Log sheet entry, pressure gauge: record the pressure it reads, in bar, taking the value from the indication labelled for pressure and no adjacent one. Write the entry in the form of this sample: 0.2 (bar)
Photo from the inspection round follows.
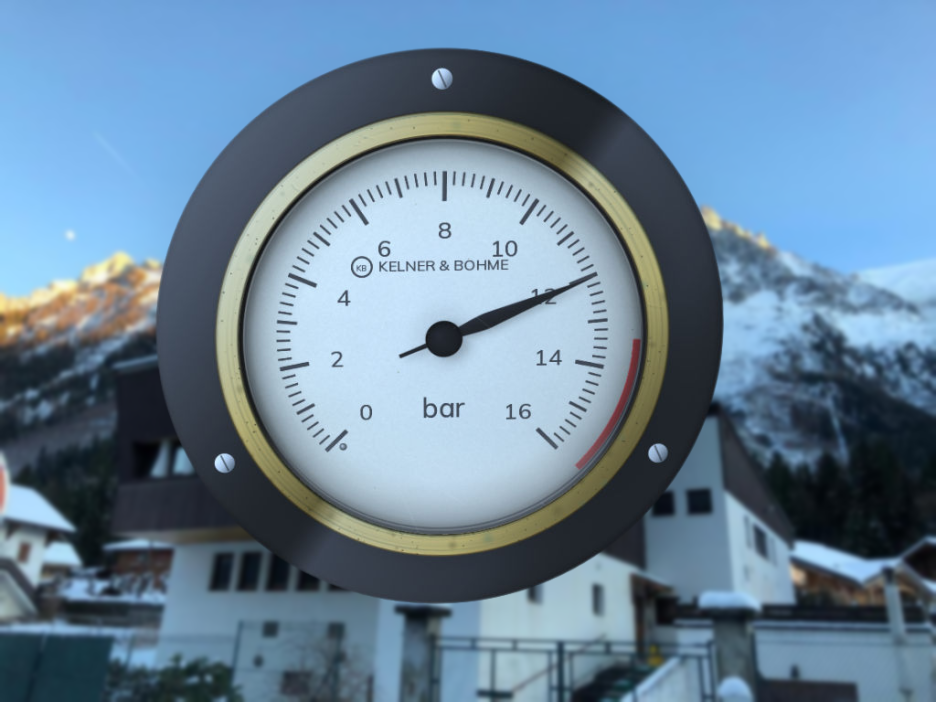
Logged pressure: 12 (bar)
